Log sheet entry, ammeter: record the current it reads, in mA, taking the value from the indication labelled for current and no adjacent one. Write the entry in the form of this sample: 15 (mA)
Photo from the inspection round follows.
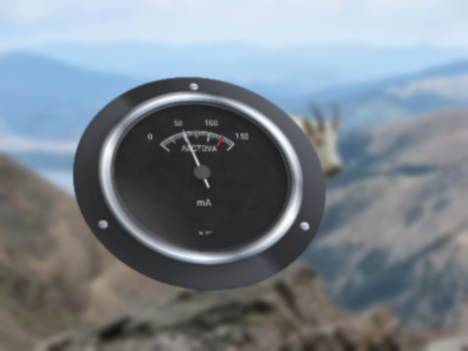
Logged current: 50 (mA)
